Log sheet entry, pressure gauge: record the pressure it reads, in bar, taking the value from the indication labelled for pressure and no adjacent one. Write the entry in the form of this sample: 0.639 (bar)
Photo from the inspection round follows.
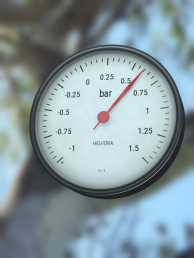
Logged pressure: 0.6 (bar)
